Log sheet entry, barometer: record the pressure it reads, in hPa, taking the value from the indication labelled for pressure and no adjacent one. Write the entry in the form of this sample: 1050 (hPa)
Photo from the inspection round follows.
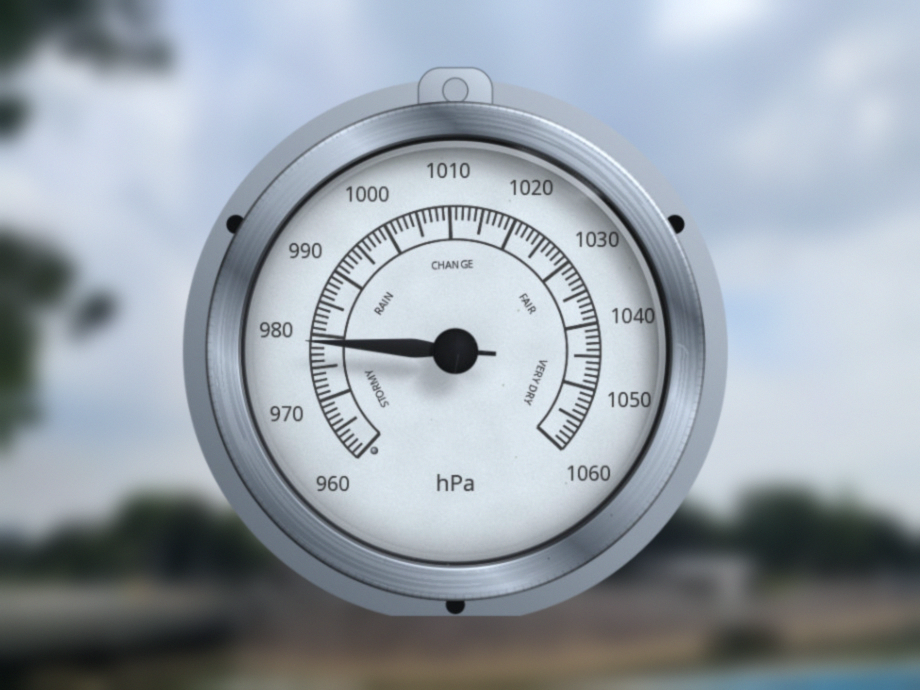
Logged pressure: 979 (hPa)
